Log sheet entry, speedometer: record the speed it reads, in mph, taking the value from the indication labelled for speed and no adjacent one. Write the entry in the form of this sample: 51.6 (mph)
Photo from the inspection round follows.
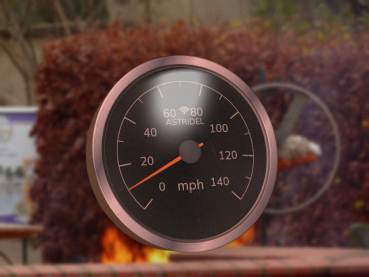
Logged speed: 10 (mph)
